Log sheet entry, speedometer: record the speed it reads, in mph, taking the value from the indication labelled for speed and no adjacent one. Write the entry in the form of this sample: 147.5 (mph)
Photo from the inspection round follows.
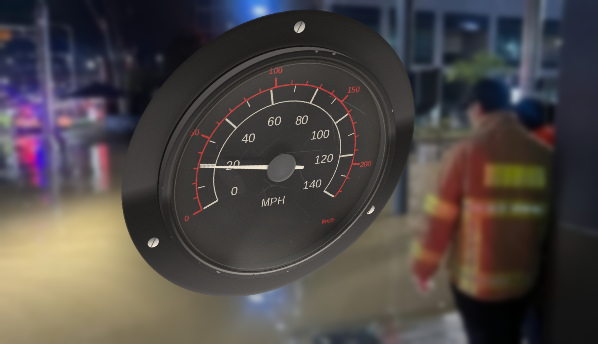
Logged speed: 20 (mph)
